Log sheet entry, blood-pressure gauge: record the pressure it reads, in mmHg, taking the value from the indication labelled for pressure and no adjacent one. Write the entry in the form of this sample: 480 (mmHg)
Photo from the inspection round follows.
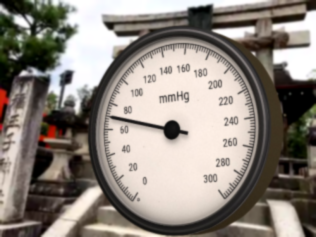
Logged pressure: 70 (mmHg)
